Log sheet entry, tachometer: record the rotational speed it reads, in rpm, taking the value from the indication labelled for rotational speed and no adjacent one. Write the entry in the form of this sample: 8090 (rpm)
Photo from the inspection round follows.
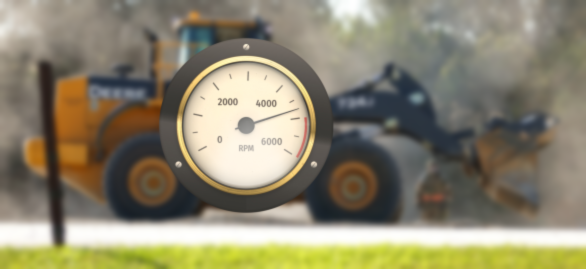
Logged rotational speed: 4750 (rpm)
